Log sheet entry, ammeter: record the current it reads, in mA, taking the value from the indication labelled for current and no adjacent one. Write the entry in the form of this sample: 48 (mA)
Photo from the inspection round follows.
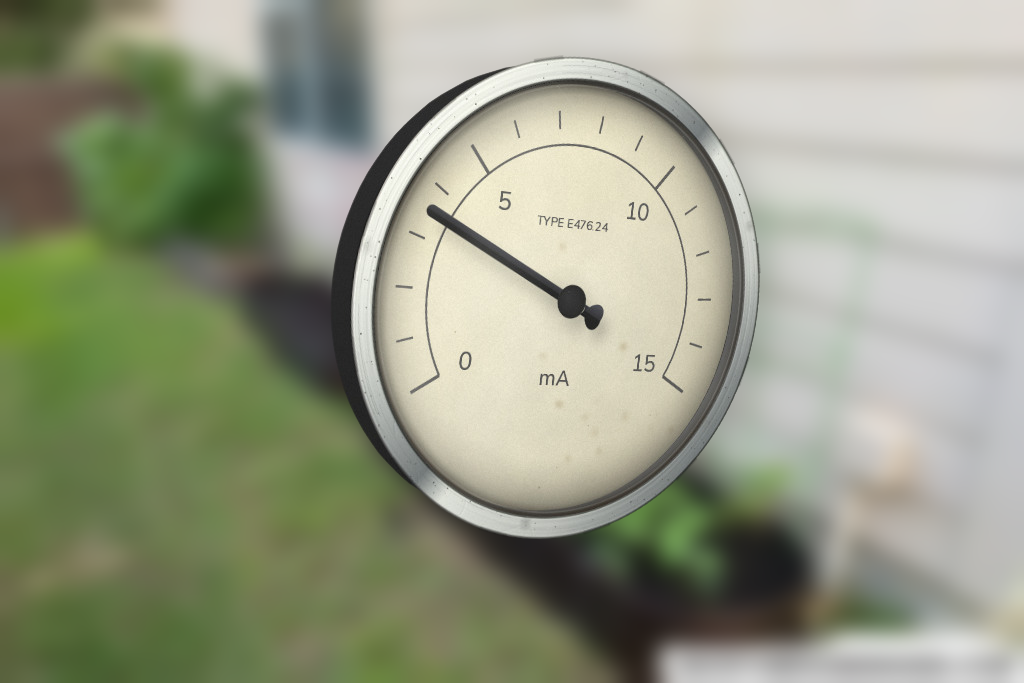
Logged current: 3.5 (mA)
